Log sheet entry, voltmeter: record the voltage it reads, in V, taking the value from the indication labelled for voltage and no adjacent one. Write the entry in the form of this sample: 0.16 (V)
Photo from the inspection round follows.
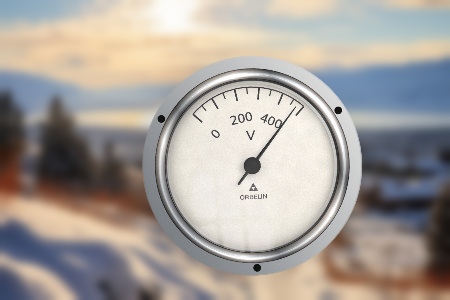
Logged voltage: 475 (V)
